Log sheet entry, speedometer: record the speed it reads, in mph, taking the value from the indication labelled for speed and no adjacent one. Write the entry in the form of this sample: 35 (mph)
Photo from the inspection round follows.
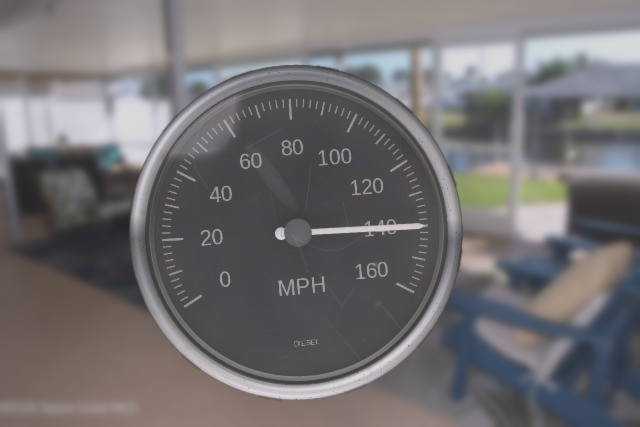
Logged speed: 140 (mph)
